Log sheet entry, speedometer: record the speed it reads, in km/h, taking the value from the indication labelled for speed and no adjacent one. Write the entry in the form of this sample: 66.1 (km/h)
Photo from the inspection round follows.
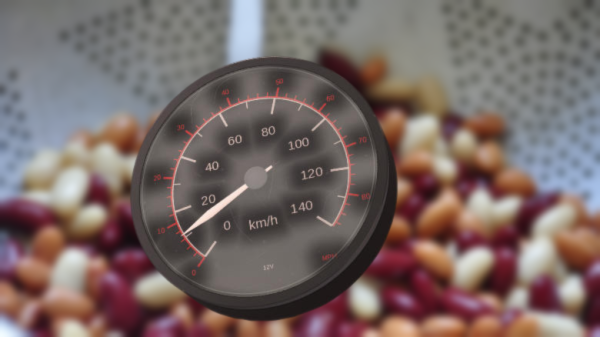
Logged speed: 10 (km/h)
